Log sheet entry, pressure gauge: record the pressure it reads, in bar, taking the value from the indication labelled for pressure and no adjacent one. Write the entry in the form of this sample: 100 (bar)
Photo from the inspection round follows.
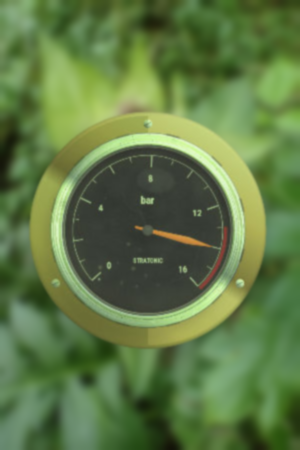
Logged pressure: 14 (bar)
